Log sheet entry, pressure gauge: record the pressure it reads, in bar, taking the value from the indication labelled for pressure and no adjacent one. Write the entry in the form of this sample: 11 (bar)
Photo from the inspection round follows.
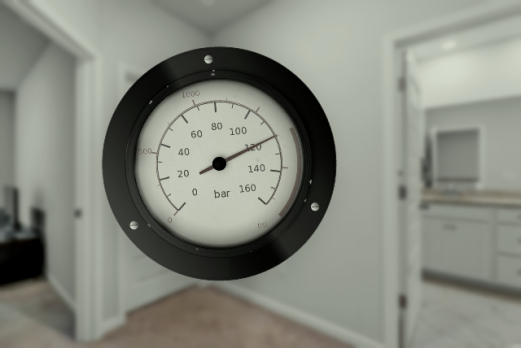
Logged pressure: 120 (bar)
